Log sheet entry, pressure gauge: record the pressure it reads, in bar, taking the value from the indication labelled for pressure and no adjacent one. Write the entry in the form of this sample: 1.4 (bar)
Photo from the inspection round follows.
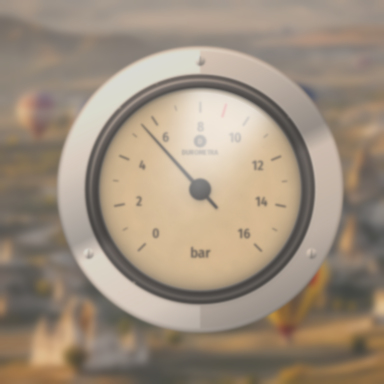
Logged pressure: 5.5 (bar)
